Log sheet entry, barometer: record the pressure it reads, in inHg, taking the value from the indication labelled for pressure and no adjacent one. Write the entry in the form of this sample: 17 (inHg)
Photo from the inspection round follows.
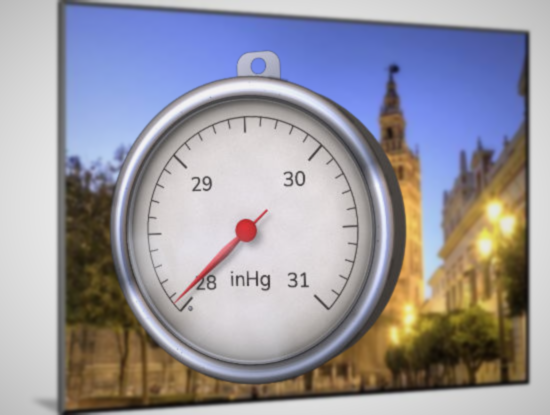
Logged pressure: 28.05 (inHg)
